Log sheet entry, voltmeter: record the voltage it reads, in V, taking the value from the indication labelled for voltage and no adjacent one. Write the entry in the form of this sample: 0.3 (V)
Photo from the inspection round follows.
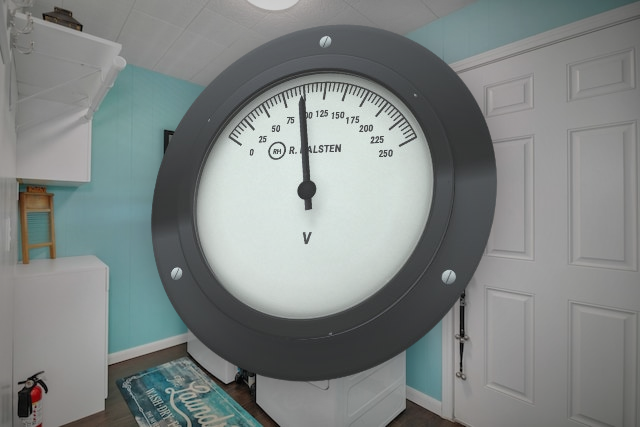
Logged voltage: 100 (V)
